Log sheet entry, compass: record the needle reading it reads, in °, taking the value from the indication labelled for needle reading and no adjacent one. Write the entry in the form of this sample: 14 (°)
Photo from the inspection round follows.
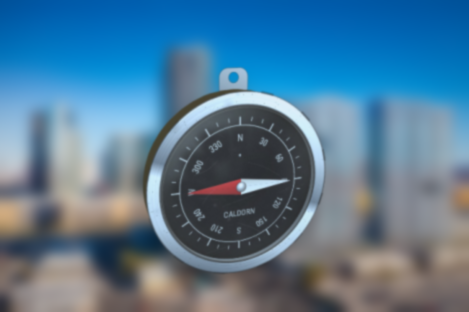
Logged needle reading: 270 (°)
